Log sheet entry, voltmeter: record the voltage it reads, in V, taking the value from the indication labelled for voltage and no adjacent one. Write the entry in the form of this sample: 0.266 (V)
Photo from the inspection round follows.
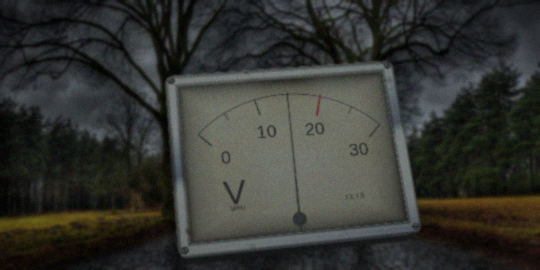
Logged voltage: 15 (V)
